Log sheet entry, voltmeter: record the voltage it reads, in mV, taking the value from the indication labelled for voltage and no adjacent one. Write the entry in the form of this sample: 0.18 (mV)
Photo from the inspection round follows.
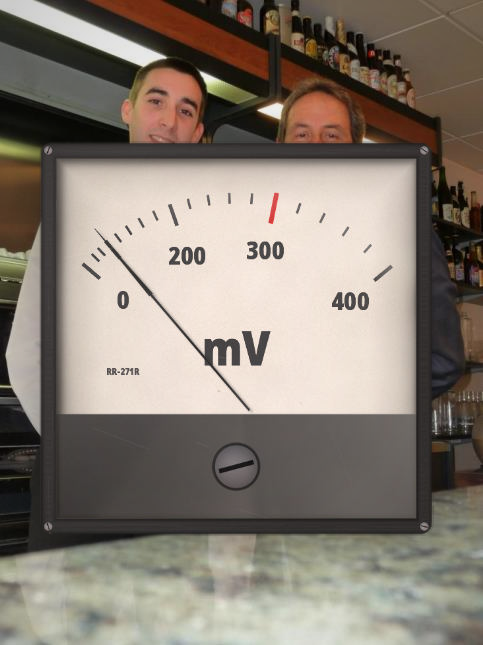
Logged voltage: 100 (mV)
